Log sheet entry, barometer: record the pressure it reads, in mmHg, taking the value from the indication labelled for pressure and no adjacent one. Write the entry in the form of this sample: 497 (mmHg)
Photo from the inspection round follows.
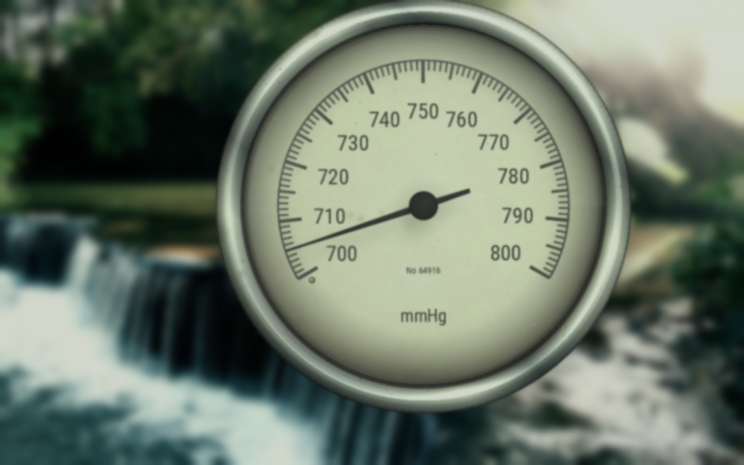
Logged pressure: 705 (mmHg)
